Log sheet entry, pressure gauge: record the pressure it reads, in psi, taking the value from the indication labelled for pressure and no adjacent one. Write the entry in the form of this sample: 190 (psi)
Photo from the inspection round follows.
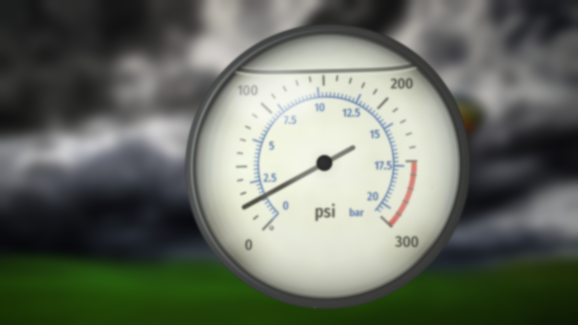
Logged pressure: 20 (psi)
